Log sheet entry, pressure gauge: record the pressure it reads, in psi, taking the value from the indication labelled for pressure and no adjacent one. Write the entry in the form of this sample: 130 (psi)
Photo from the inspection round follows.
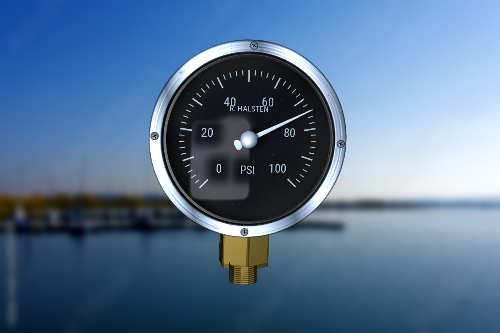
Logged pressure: 74 (psi)
